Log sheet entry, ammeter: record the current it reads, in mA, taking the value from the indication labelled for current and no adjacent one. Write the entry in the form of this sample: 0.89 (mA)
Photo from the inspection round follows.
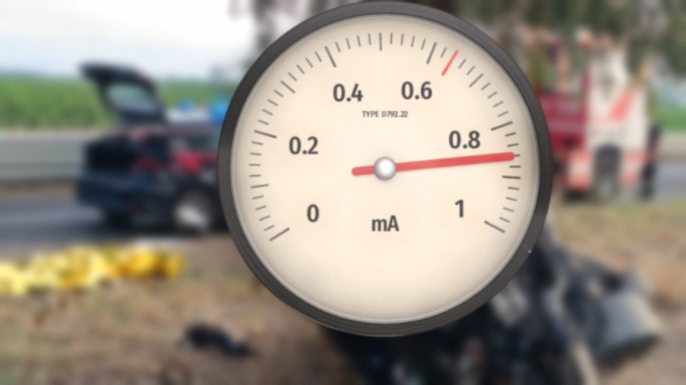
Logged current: 0.86 (mA)
